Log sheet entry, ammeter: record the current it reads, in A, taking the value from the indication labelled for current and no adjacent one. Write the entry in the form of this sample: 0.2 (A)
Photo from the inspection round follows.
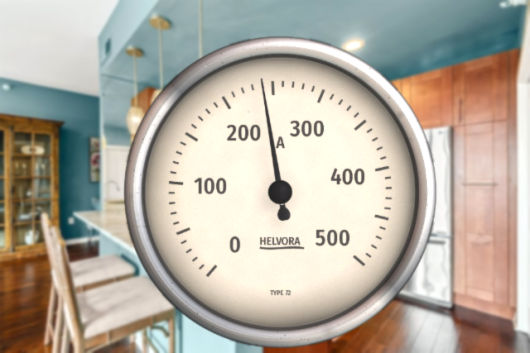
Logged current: 240 (A)
